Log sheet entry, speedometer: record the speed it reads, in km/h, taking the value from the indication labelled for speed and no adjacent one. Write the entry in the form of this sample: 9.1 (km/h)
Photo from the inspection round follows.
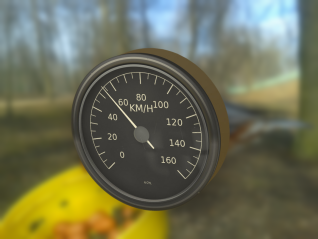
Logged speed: 55 (km/h)
